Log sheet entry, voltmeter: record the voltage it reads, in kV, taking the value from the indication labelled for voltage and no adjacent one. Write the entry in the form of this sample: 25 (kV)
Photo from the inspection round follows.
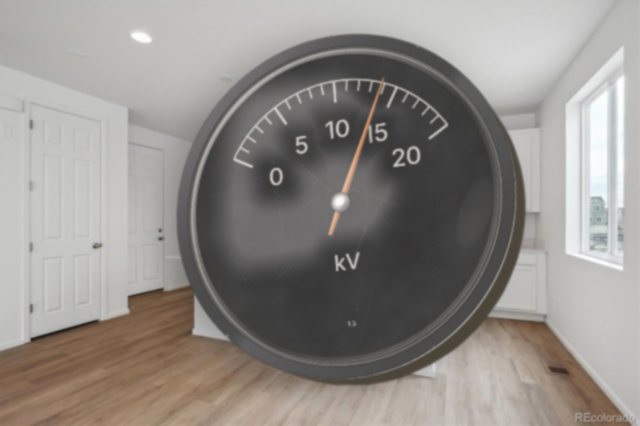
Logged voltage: 14 (kV)
